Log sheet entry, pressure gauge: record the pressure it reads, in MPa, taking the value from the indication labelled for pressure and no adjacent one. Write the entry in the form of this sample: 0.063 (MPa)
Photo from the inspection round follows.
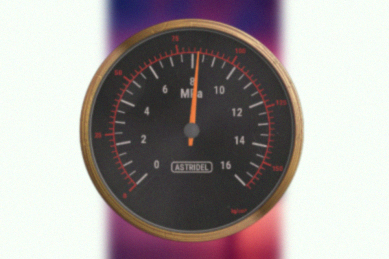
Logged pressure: 8.25 (MPa)
